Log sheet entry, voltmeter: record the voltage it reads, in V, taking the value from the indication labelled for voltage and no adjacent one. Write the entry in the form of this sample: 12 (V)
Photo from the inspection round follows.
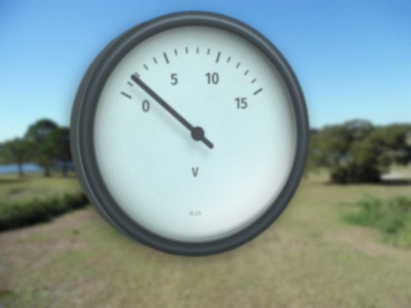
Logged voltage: 1.5 (V)
